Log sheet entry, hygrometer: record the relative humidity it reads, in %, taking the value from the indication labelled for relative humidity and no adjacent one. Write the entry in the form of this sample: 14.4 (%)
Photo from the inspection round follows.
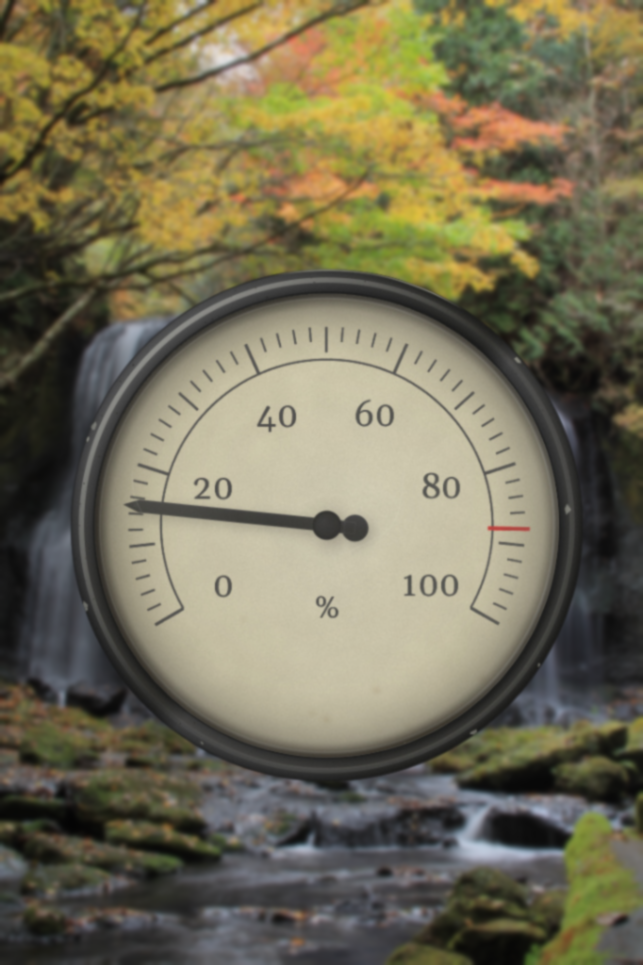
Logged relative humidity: 15 (%)
